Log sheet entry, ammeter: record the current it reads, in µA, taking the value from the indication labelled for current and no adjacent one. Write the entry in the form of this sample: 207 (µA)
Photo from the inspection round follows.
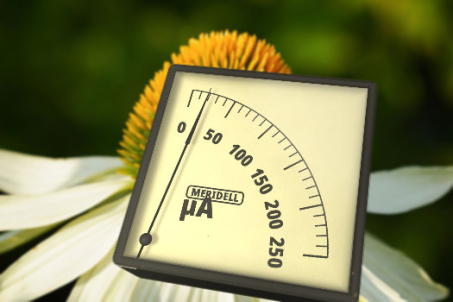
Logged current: 20 (µA)
